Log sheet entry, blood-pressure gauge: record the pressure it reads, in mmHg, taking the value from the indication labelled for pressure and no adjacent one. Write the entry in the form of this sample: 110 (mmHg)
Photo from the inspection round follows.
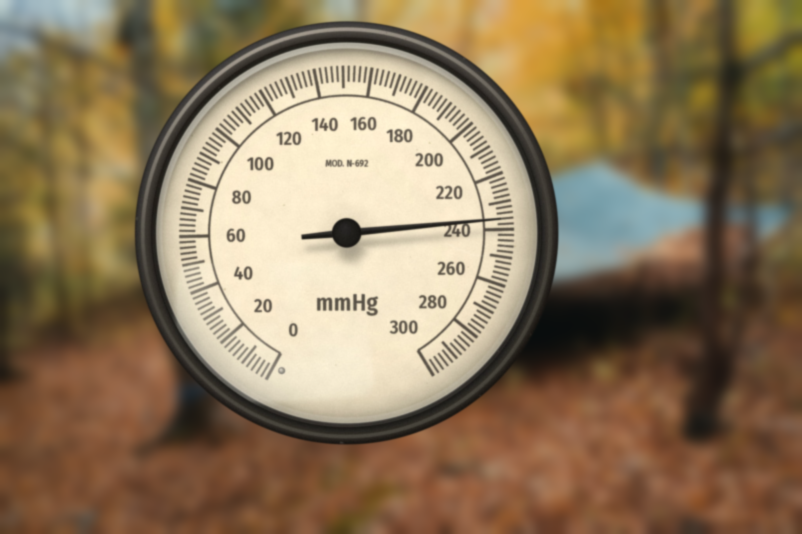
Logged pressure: 236 (mmHg)
